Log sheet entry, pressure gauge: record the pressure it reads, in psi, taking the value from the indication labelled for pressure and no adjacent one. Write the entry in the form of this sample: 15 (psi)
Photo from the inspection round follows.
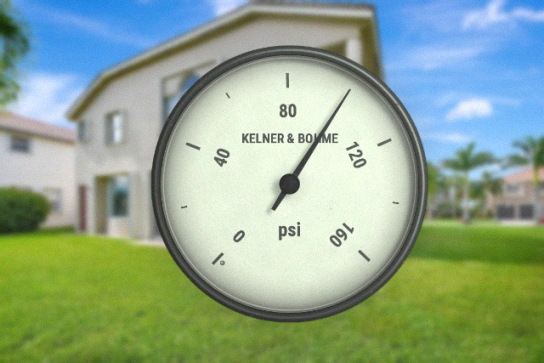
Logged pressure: 100 (psi)
